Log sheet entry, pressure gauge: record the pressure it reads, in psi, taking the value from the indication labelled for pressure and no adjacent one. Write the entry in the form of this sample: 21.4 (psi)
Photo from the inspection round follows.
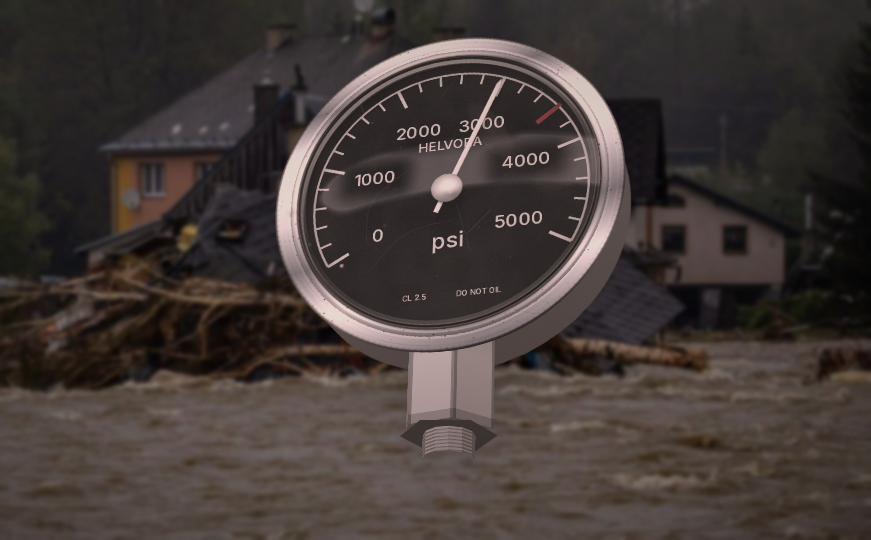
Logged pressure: 3000 (psi)
